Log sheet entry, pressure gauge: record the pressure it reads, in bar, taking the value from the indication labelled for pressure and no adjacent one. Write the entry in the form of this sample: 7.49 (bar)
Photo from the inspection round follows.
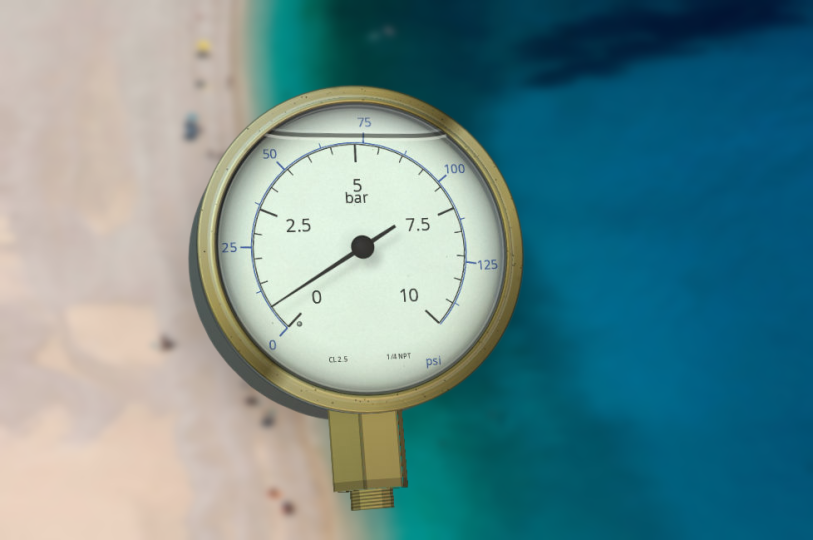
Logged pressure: 0.5 (bar)
